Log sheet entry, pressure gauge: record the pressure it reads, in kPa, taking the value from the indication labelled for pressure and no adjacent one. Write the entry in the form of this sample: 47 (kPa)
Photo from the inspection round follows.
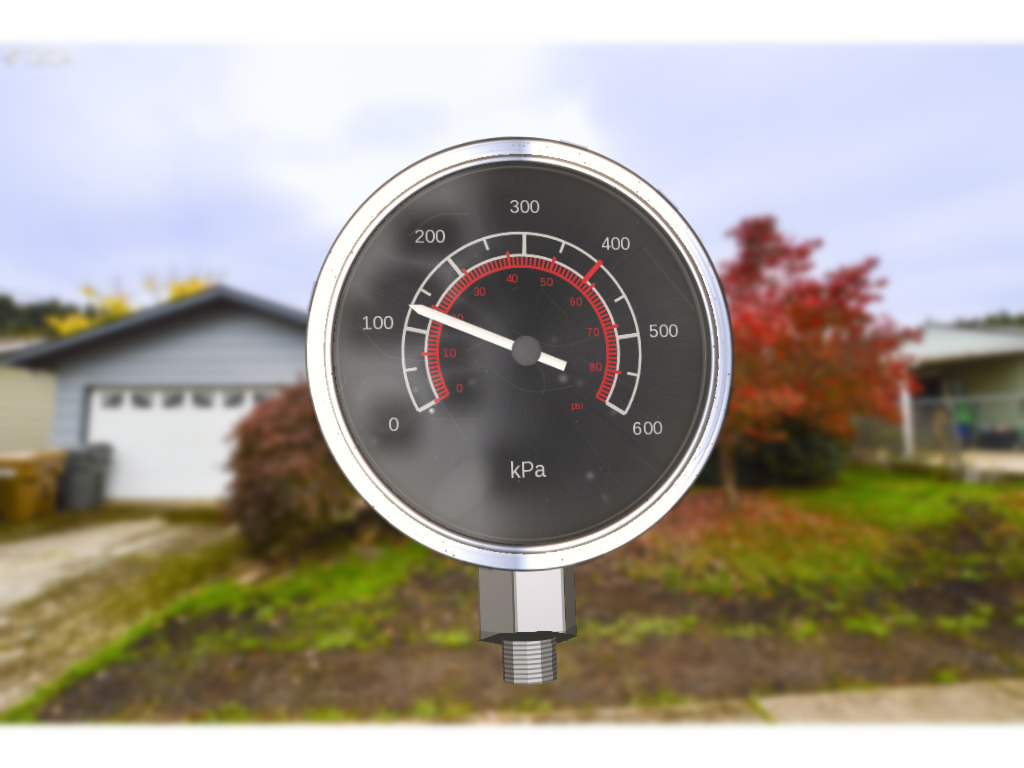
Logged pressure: 125 (kPa)
